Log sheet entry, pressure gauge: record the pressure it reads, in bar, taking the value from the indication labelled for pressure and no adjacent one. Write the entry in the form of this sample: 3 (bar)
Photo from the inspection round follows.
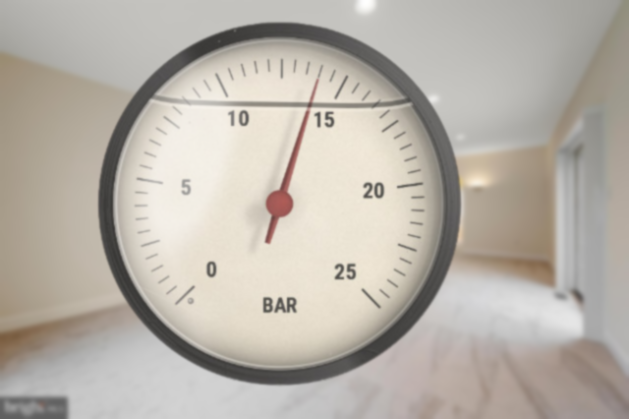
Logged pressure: 14 (bar)
